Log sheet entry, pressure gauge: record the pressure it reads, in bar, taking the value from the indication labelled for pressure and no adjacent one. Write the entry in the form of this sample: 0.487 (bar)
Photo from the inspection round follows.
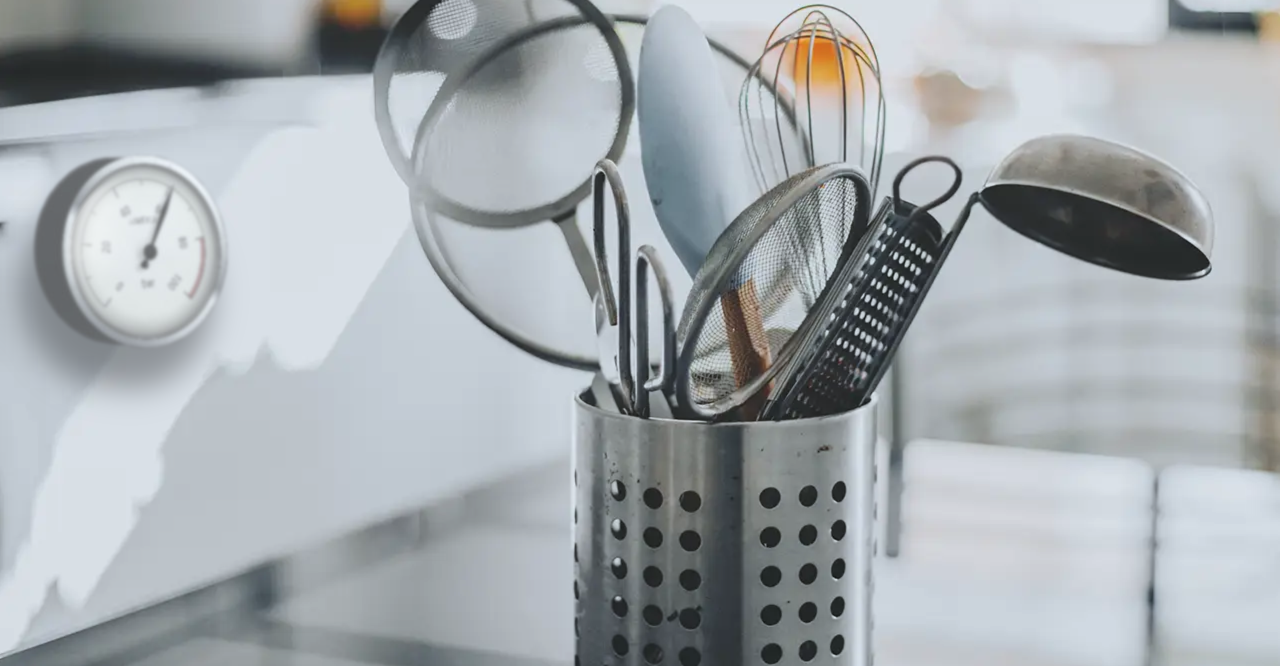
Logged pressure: 60 (bar)
